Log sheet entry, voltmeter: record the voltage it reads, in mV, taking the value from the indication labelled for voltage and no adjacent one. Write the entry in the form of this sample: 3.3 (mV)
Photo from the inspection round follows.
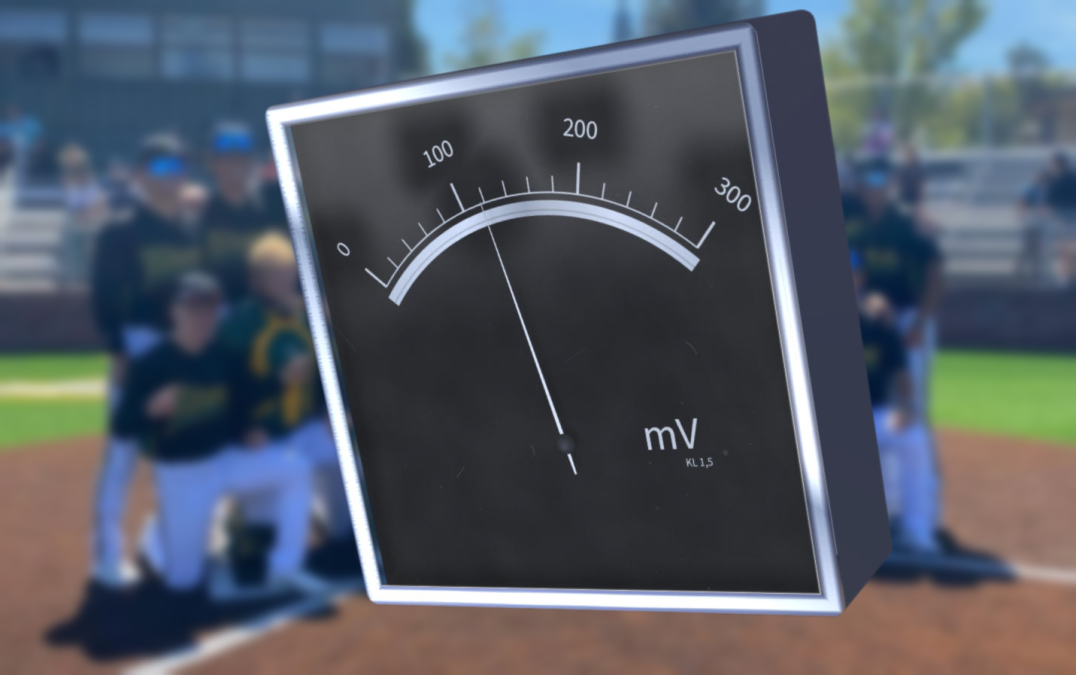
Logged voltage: 120 (mV)
